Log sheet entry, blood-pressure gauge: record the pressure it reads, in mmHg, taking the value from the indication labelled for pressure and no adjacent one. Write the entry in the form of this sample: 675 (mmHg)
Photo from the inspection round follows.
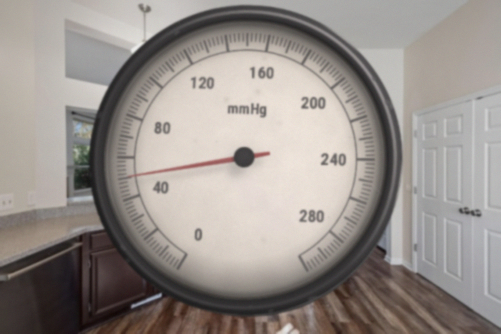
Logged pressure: 50 (mmHg)
